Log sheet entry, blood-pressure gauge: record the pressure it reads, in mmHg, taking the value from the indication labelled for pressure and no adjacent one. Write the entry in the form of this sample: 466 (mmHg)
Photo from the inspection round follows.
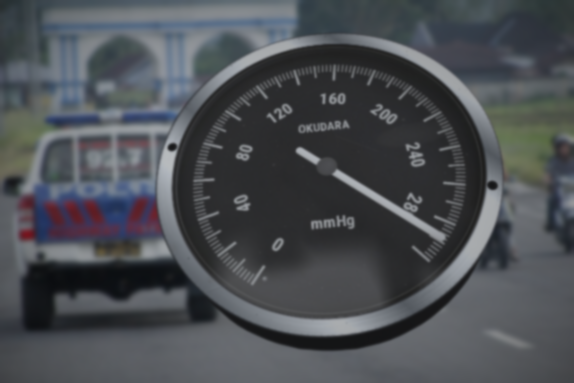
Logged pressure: 290 (mmHg)
